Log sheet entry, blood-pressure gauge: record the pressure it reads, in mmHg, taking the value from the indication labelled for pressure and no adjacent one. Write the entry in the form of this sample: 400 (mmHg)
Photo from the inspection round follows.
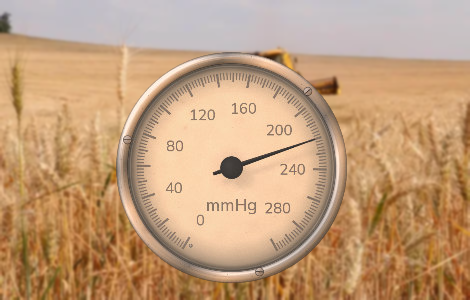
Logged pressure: 220 (mmHg)
